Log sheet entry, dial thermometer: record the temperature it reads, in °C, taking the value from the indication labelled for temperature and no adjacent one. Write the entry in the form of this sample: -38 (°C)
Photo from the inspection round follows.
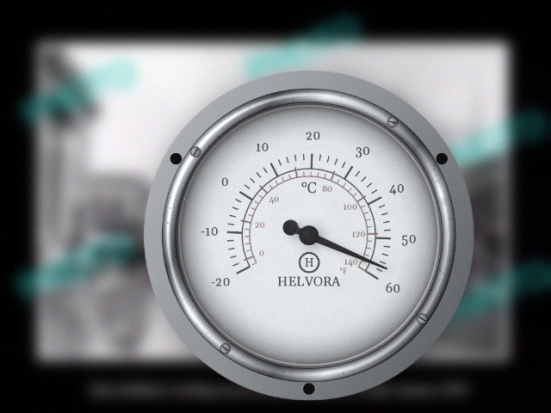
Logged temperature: 57 (°C)
